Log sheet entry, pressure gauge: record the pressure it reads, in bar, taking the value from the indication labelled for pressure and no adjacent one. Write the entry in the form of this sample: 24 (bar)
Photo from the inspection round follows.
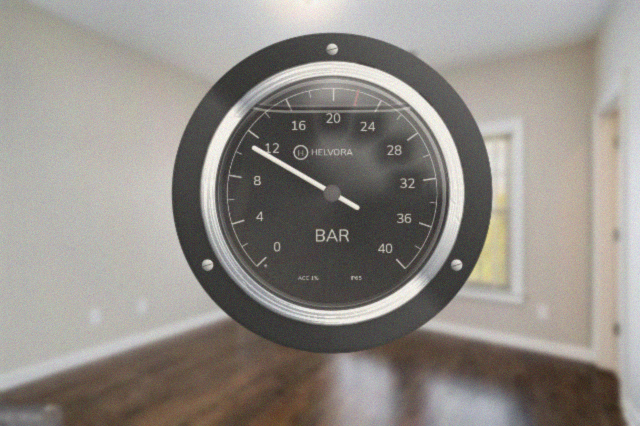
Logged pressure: 11 (bar)
